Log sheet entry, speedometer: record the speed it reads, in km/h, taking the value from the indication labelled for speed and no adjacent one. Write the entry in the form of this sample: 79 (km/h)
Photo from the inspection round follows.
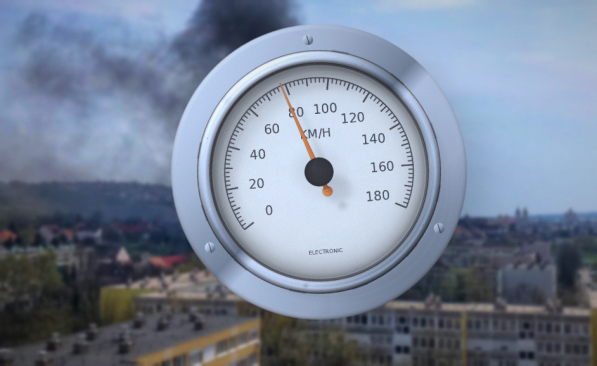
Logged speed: 78 (km/h)
